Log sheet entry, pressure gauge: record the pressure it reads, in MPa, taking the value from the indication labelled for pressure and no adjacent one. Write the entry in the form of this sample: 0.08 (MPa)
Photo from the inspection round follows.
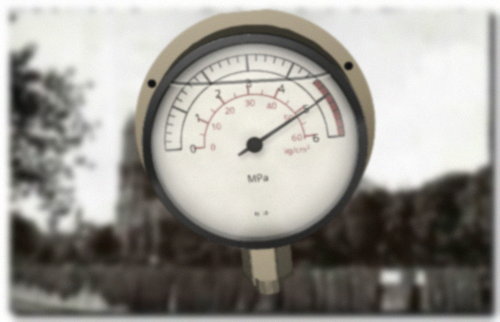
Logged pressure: 5 (MPa)
